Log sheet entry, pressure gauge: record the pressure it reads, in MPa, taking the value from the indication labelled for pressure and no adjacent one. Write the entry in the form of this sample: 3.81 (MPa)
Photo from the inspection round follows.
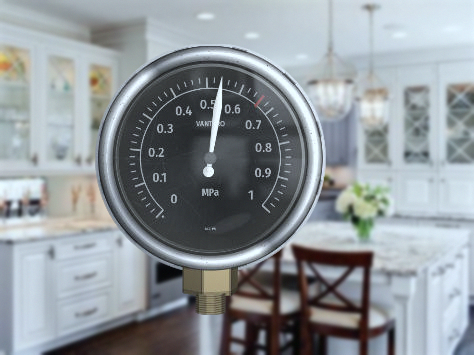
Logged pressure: 0.54 (MPa)
